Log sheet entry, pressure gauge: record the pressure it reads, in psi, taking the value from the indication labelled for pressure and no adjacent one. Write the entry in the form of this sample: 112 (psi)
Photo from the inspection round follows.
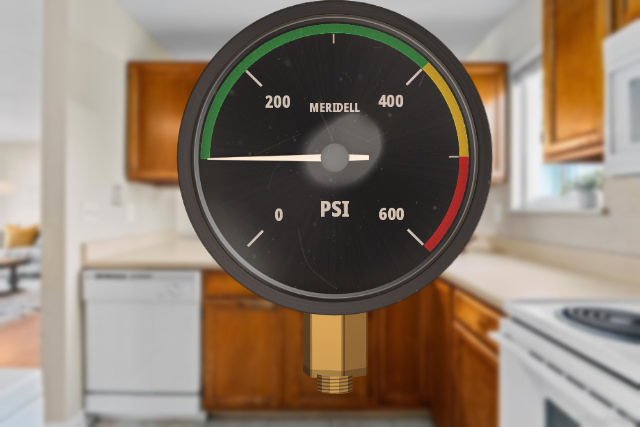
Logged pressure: 100 (psi)
